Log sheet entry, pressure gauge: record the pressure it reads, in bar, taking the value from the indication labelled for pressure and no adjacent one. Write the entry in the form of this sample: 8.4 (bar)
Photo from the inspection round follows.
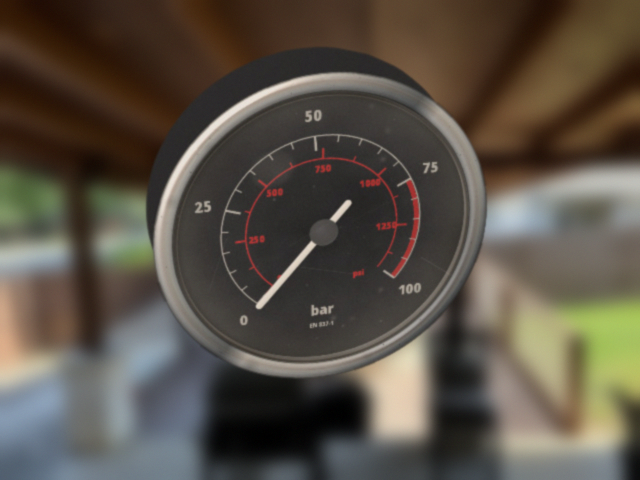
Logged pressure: 0 (bar)
